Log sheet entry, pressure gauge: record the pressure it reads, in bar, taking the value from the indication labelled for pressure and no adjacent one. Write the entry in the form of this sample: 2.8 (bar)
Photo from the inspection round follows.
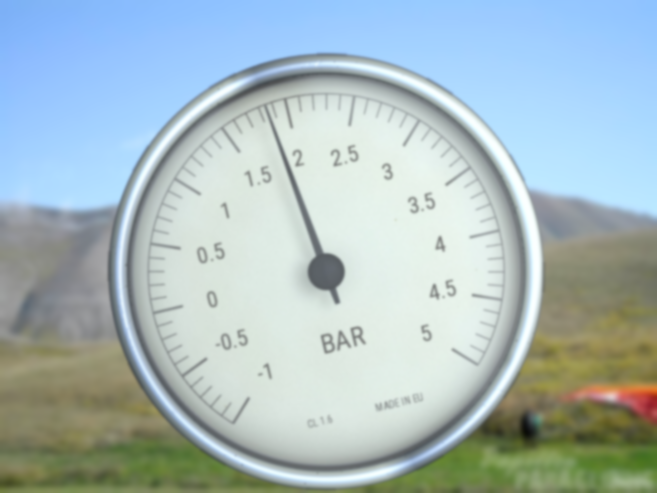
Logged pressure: 1.85 (bar)
